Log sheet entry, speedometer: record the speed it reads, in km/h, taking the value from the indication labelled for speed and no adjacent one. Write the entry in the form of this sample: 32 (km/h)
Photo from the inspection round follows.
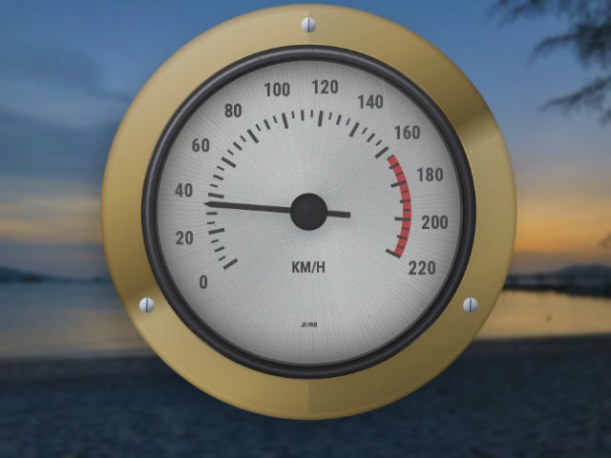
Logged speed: 35 (km/h)
